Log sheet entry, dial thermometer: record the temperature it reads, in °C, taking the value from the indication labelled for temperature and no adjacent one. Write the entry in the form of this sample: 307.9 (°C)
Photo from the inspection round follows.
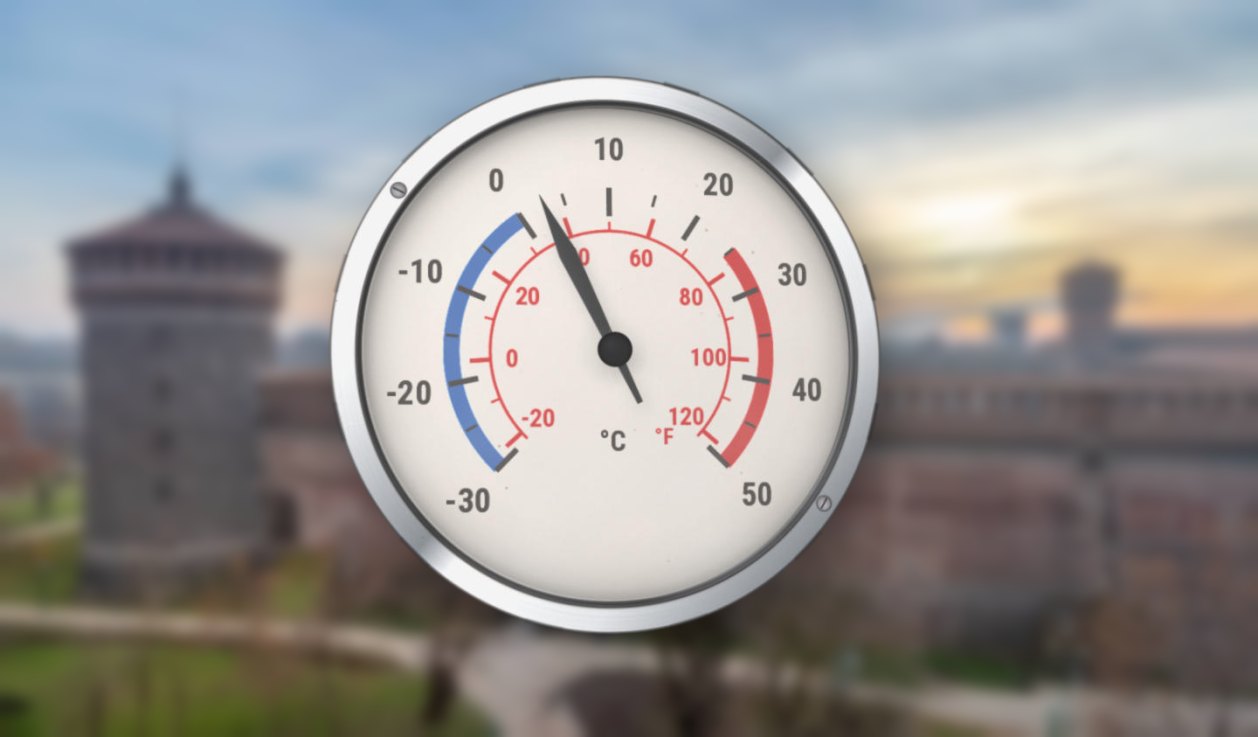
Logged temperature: 2.5 (°C)
